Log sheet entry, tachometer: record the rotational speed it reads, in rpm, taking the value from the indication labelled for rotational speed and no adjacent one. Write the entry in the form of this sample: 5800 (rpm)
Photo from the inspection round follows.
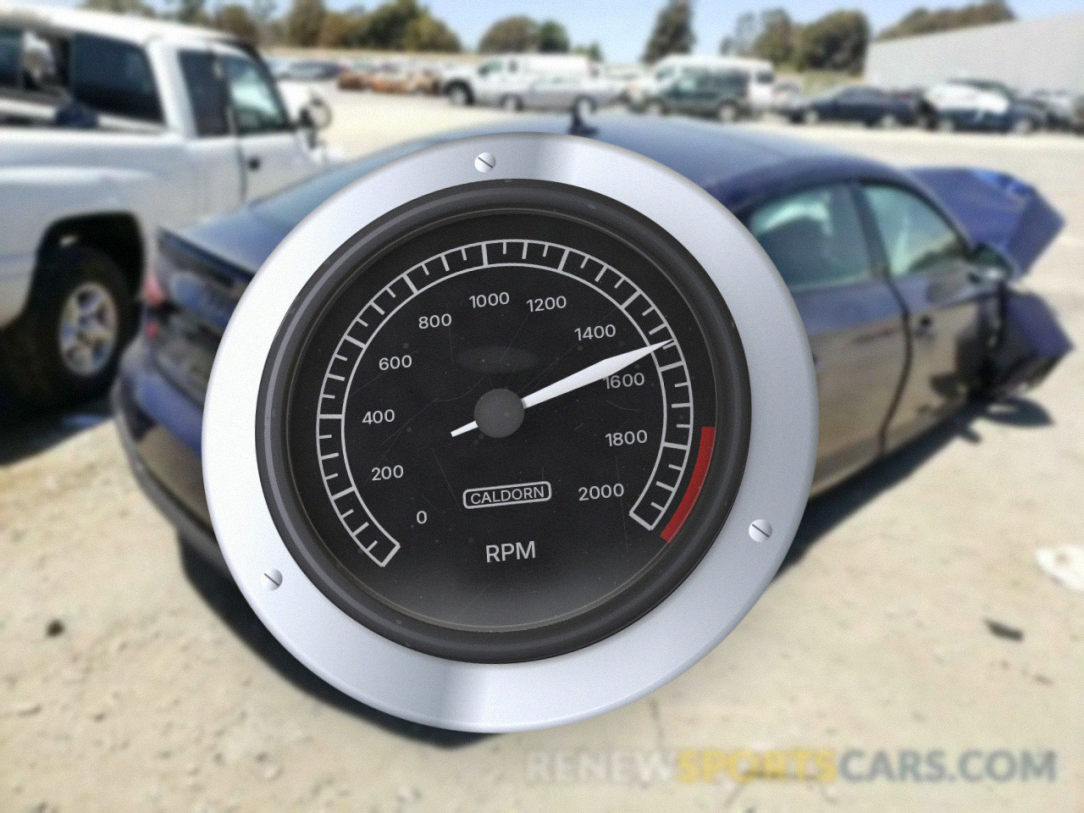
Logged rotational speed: 1550 (rpm)
